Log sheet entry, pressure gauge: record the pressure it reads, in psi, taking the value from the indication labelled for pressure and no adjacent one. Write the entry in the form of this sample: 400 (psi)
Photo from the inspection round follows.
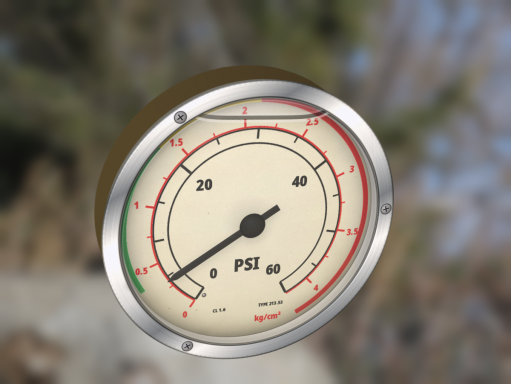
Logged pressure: 5 (psi)
